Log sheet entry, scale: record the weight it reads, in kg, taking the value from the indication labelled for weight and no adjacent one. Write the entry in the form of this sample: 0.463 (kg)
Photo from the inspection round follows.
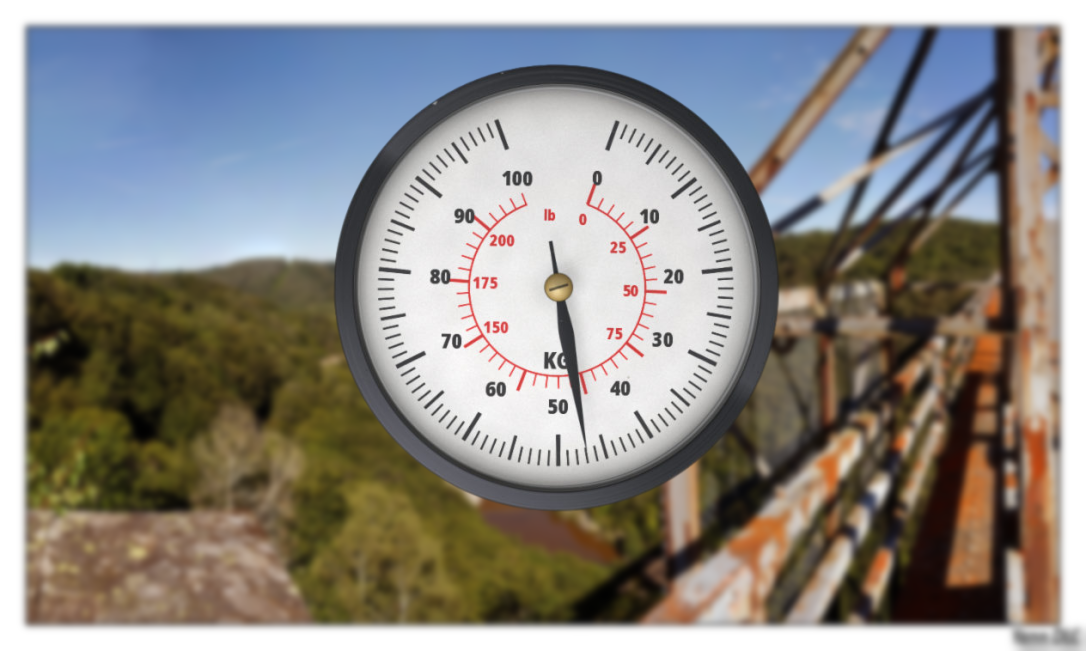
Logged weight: 47 (kg)
